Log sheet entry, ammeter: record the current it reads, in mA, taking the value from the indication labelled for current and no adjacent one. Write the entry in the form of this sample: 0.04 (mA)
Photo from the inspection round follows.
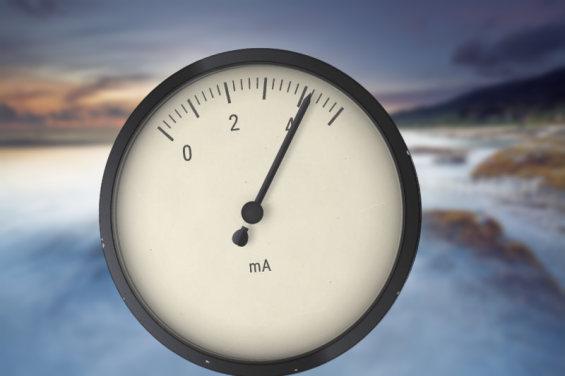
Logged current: 4.2 (mA)
